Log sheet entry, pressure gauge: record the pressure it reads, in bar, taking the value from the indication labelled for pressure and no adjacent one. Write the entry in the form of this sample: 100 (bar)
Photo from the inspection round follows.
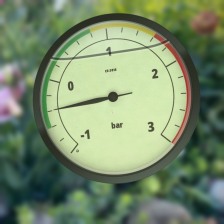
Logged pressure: -0.4 (bar)
